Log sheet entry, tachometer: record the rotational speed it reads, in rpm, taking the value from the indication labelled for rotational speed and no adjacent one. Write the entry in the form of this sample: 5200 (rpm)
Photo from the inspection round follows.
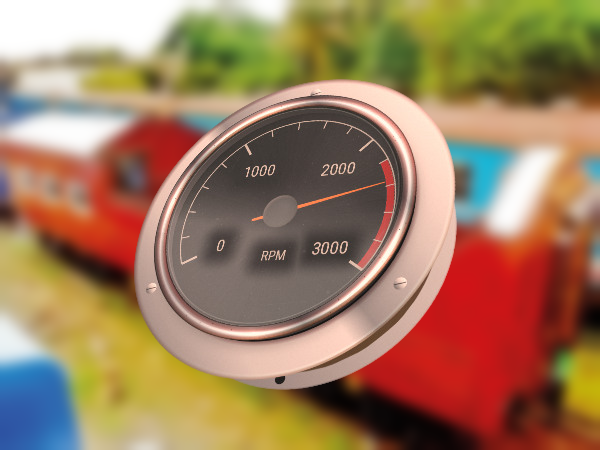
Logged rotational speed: 2400 (rpm)
